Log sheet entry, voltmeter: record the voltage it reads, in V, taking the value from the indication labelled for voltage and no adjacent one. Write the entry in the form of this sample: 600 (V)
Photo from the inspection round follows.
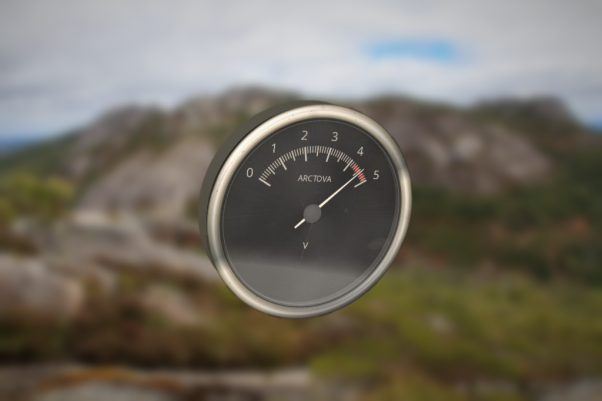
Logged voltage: 4.5 (V)
